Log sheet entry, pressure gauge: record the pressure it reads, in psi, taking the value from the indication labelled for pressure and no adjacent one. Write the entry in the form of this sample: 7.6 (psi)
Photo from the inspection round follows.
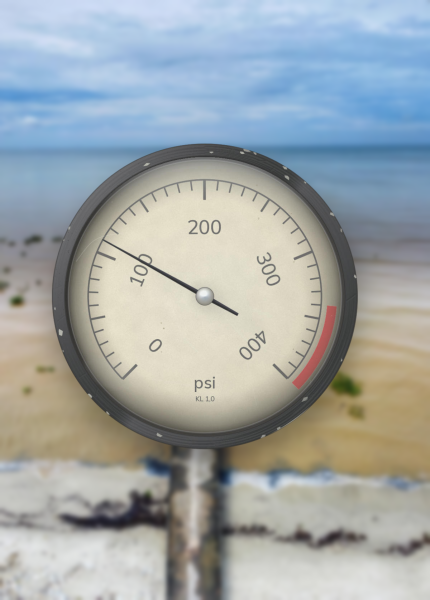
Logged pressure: 110 (psi)
